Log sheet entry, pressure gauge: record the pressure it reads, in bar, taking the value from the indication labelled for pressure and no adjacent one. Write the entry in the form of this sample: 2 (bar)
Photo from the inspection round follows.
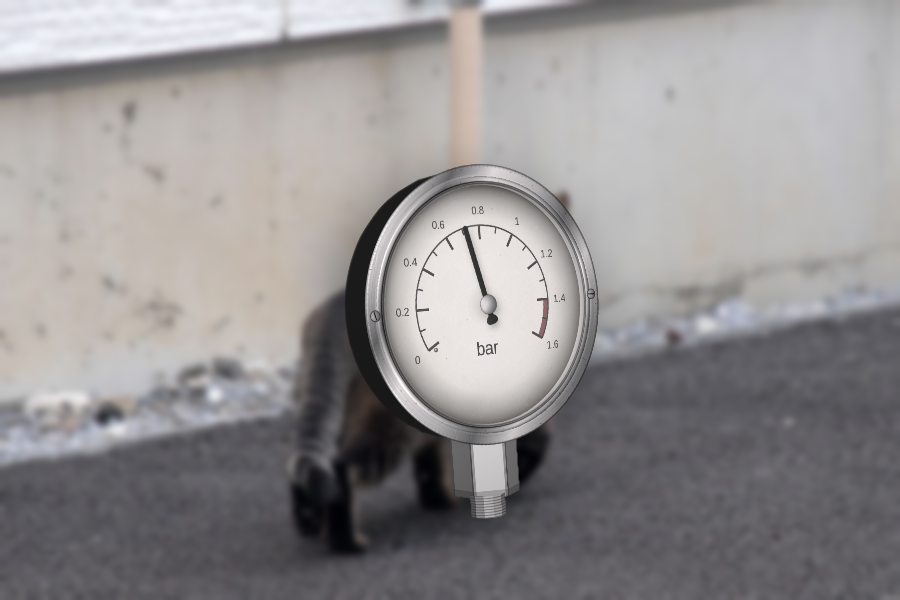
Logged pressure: 0.7 (bar)
